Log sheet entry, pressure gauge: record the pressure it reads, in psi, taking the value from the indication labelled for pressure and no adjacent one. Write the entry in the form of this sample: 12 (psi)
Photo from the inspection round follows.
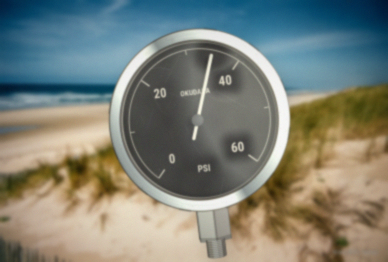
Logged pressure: 35 (psi)
